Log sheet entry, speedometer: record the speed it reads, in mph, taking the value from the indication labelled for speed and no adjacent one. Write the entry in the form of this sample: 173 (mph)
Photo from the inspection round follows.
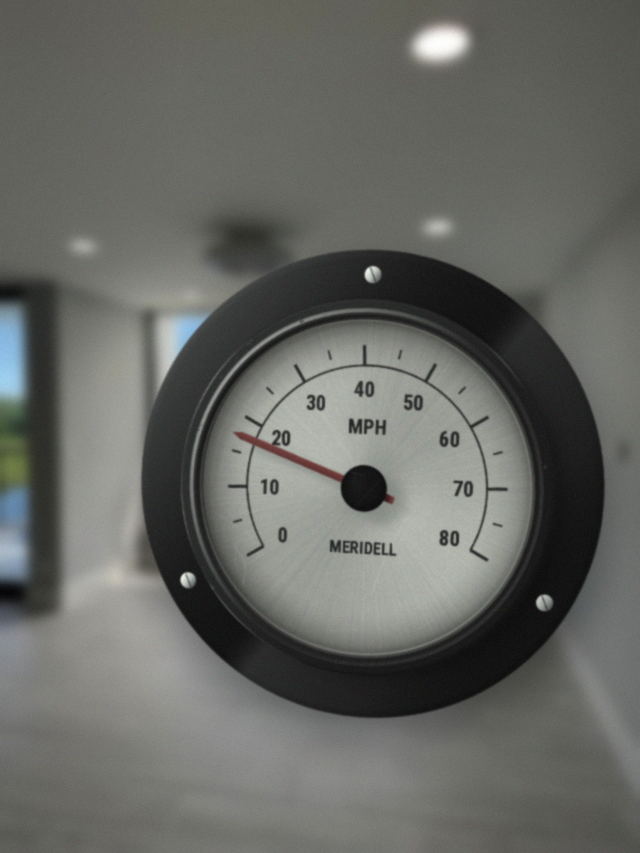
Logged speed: 17.5 (mph)
